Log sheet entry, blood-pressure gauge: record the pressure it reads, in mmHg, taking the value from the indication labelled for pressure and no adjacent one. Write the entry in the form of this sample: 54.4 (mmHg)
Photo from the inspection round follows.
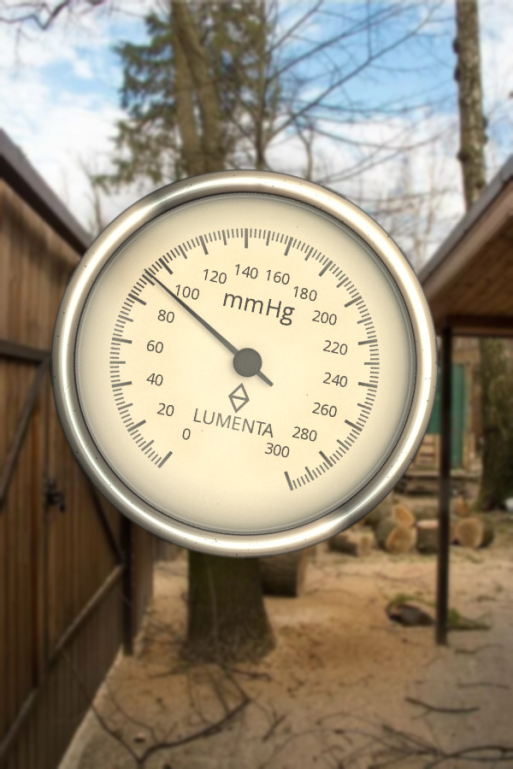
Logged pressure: 92 (mmHg)
